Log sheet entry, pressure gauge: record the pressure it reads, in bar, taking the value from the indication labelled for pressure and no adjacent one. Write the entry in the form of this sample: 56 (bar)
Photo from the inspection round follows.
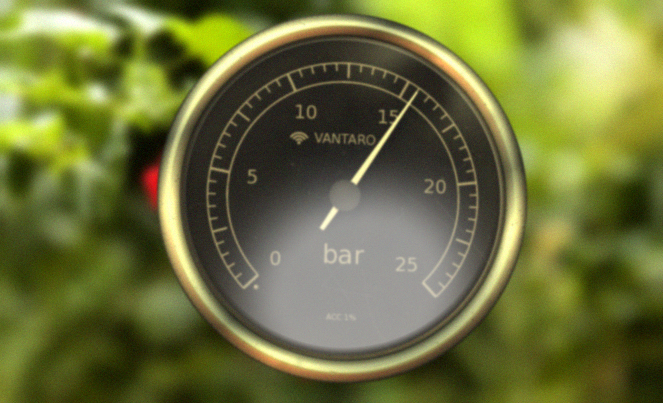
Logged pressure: 15.5 (bar)
